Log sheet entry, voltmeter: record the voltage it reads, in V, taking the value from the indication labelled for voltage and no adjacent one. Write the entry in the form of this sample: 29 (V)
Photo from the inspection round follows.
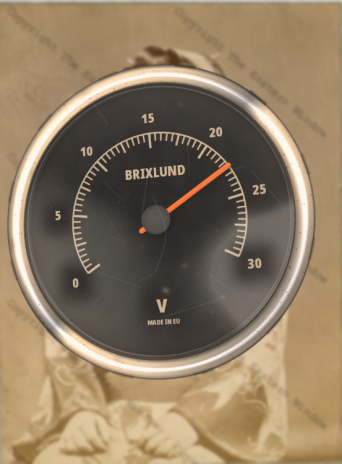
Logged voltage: 22.5 (V)
